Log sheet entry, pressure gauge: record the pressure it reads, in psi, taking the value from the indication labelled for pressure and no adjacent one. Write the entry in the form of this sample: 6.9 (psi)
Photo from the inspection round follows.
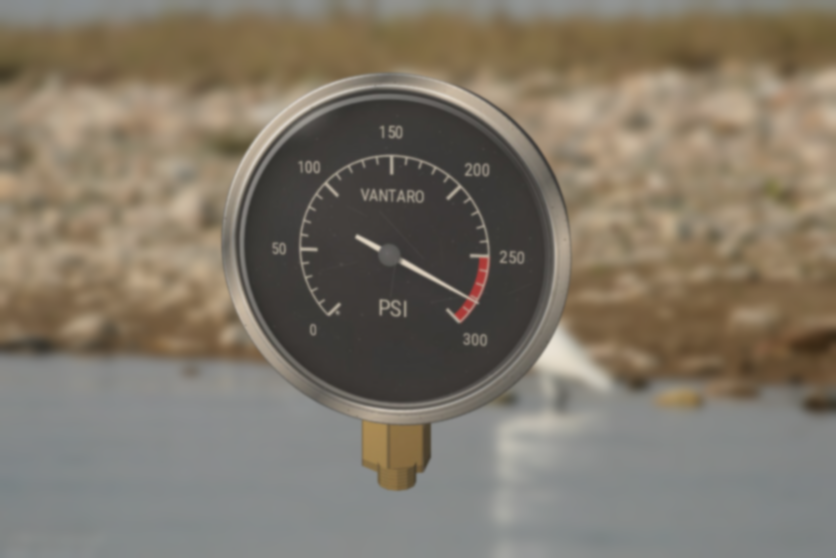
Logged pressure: 280 (psi)
